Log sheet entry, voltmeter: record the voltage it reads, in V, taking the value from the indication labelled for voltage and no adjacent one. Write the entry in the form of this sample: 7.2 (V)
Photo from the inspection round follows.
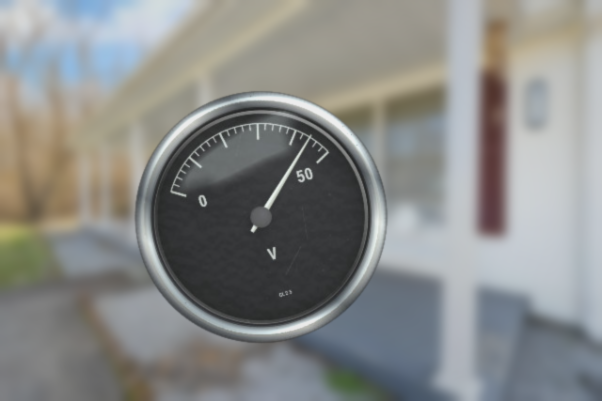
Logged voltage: 44 (V)
